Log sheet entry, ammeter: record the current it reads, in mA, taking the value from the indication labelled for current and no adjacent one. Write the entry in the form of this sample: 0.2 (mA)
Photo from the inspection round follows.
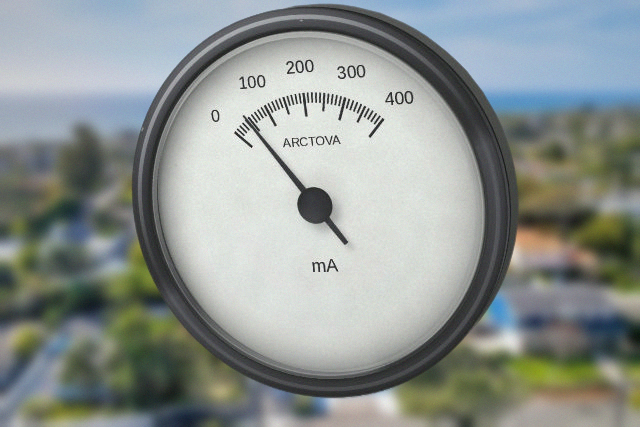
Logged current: 50 (mA)
